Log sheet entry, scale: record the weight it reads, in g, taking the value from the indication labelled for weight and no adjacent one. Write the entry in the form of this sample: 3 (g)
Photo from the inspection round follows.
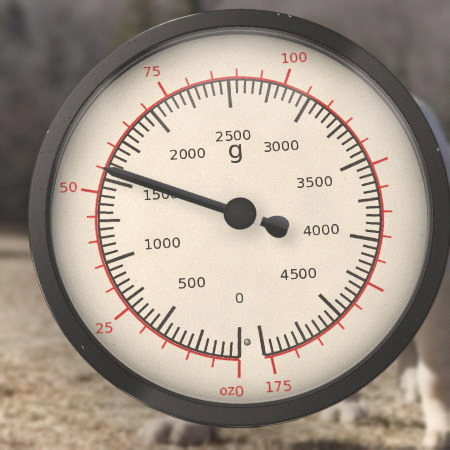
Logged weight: 1550 (g)
